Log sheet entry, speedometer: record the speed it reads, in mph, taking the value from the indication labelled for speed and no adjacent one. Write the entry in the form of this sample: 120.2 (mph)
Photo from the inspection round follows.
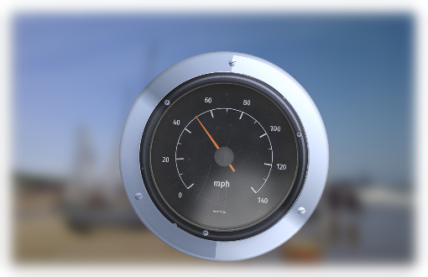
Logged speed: 50 (mph)
